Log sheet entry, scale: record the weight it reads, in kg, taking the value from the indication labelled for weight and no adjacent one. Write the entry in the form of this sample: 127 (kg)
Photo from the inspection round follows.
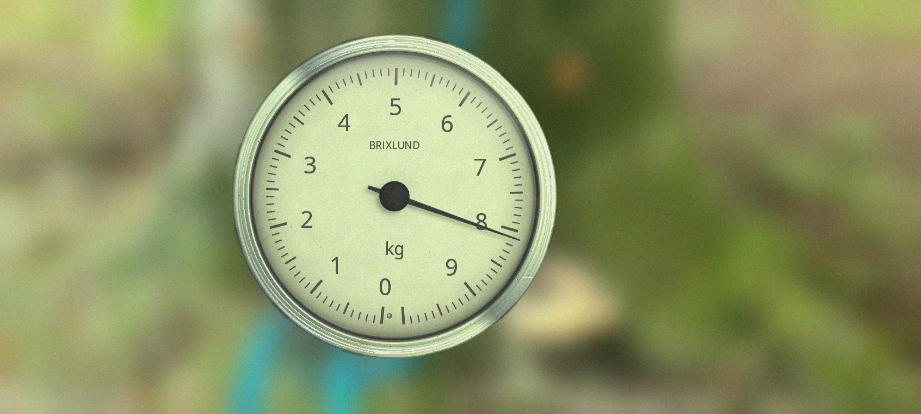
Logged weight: 8.1 (kg)
